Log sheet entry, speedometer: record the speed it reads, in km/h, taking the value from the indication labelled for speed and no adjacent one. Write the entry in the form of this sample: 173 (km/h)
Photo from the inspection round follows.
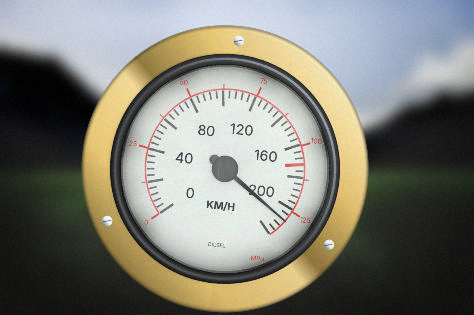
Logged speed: 208 (km/h)
